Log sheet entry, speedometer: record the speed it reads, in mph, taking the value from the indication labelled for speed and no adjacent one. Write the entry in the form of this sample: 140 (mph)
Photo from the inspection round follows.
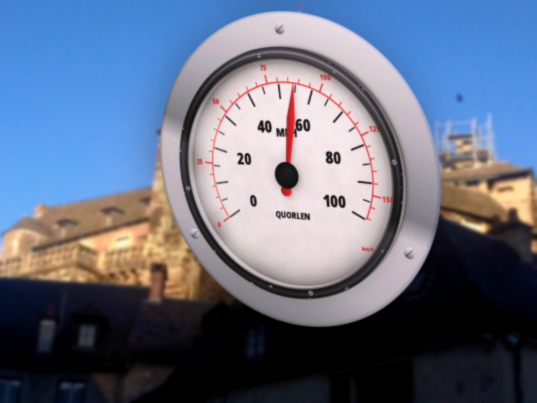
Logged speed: 55 (mph)
